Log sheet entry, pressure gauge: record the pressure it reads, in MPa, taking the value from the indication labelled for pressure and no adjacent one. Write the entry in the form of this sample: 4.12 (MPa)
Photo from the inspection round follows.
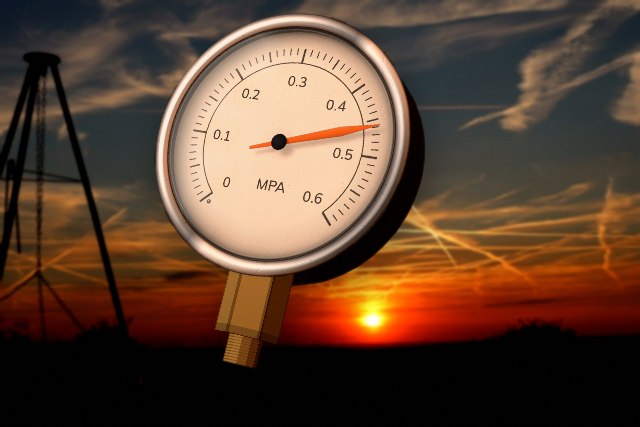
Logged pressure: 0.46 (MPa)
